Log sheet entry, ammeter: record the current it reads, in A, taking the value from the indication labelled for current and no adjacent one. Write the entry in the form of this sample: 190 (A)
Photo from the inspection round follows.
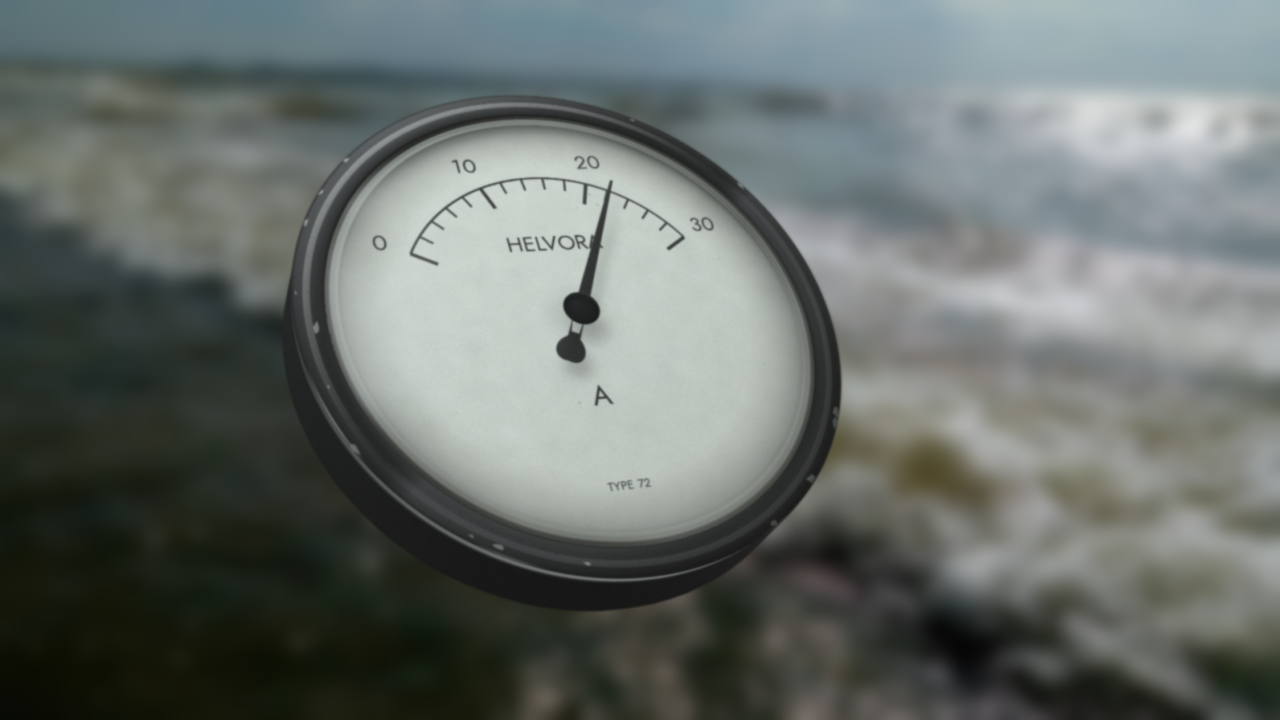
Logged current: 22 (A)
